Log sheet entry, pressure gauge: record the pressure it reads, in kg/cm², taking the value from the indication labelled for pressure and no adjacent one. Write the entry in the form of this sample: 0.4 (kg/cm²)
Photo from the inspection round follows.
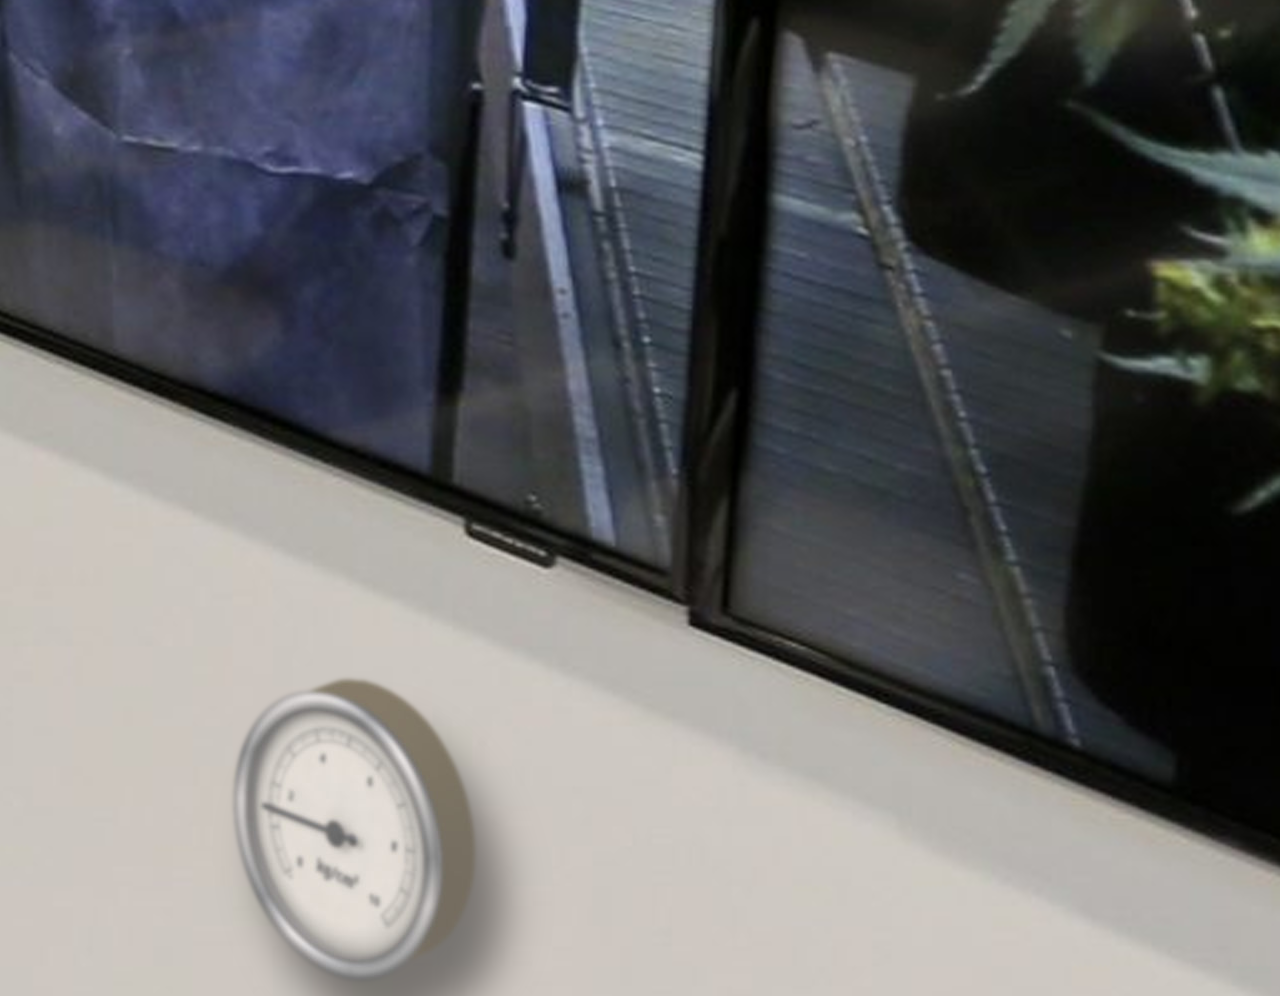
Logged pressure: 1.5 (kg/cm²)
